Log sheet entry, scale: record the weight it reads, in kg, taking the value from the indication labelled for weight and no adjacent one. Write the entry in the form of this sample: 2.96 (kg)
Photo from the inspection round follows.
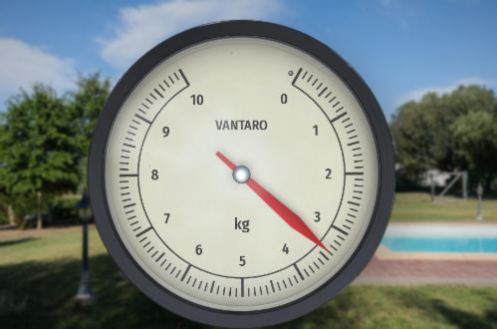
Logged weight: 3.4 (kg)
